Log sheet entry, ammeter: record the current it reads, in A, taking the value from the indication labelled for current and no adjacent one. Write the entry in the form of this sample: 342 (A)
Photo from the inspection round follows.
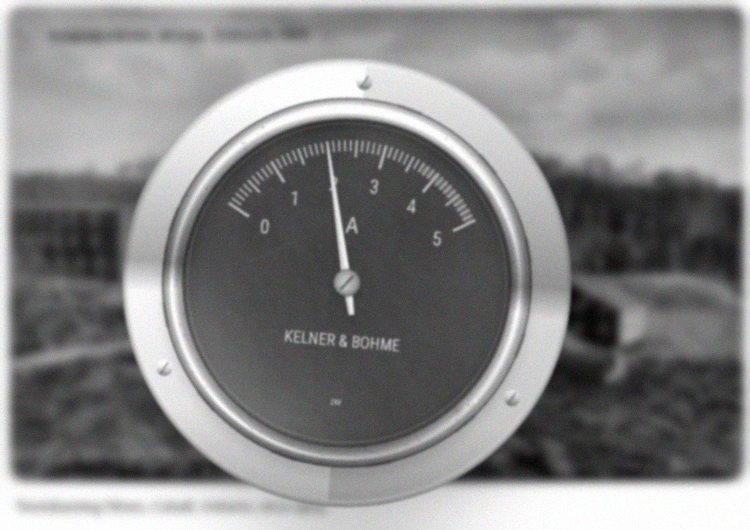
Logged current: 2 (A)
